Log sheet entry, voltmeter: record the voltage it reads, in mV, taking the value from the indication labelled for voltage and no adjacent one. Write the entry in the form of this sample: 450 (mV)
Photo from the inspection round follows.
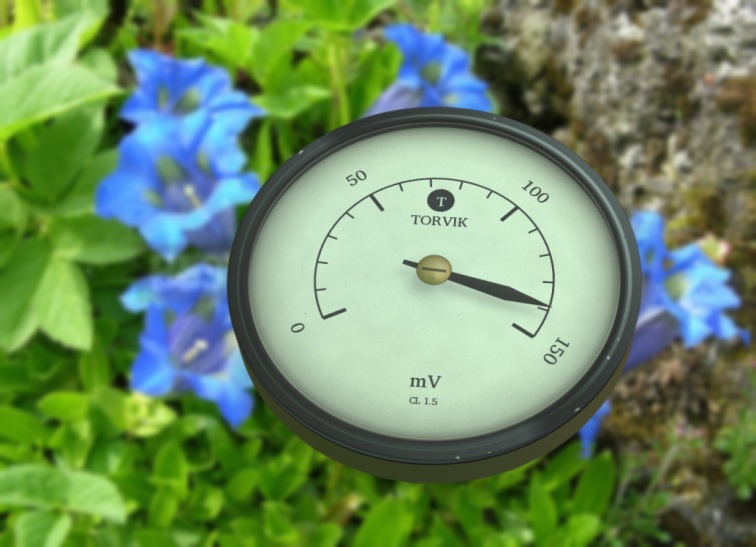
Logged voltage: 140 (mV)
